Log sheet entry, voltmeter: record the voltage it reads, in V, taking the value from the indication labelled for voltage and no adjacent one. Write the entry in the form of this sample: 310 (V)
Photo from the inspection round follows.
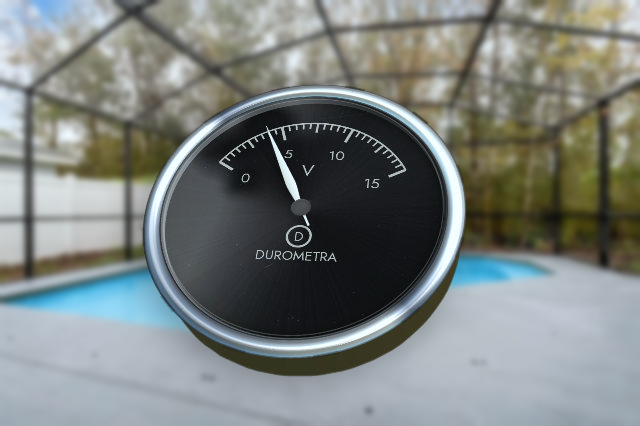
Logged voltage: 4 (V)
